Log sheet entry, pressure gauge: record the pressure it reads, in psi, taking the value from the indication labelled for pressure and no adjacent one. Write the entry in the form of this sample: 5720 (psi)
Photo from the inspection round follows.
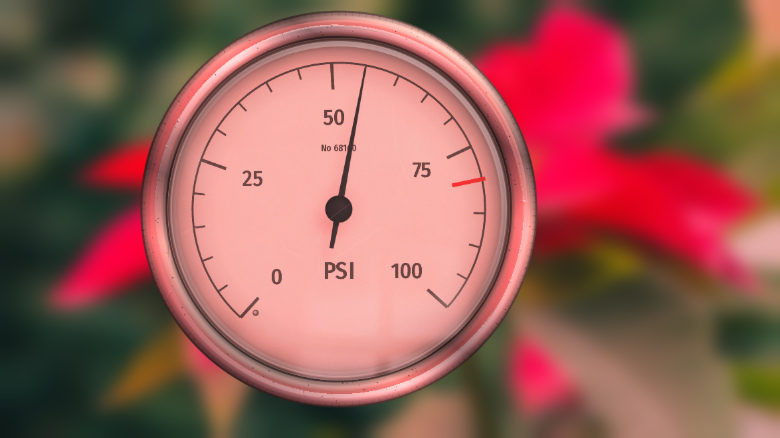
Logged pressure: 55 (psi)
